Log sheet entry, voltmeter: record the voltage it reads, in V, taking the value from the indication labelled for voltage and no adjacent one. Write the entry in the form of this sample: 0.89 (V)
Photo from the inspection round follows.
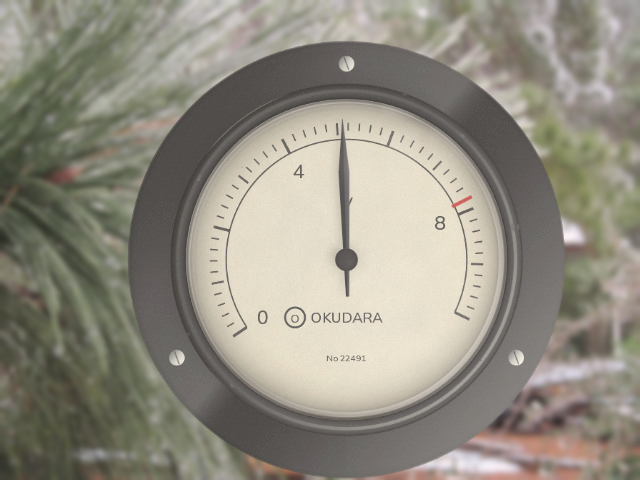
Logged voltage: 5.1 (V)
